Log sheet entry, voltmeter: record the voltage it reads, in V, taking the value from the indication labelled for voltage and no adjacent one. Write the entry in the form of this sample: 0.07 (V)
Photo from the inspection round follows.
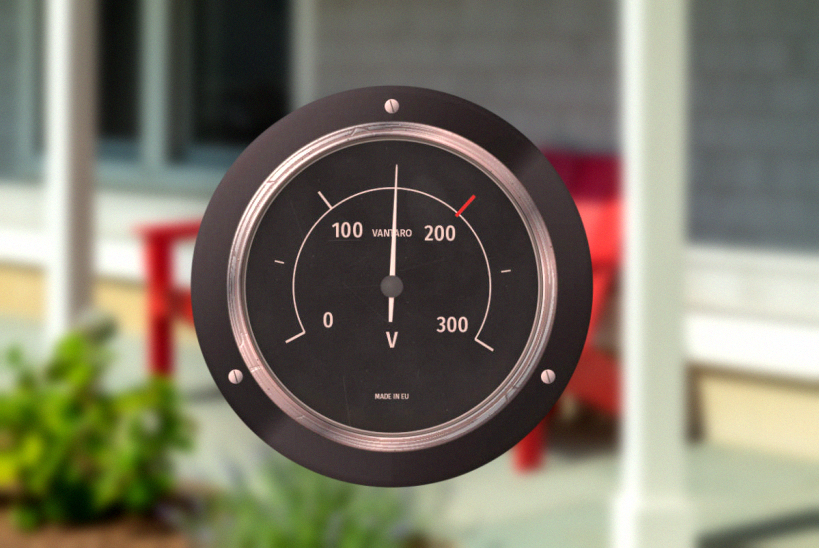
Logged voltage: 150 (V)
